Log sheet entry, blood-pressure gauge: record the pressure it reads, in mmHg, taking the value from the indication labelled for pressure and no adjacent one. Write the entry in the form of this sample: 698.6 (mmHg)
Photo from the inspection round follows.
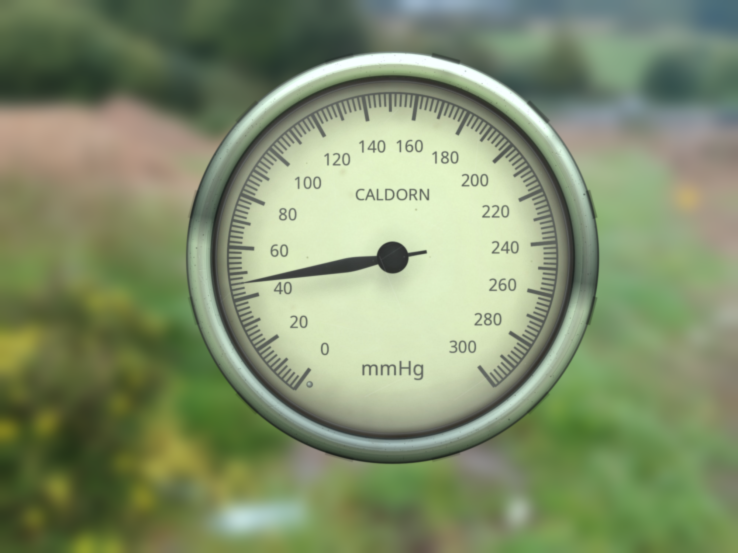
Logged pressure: 46 (mmHg)
